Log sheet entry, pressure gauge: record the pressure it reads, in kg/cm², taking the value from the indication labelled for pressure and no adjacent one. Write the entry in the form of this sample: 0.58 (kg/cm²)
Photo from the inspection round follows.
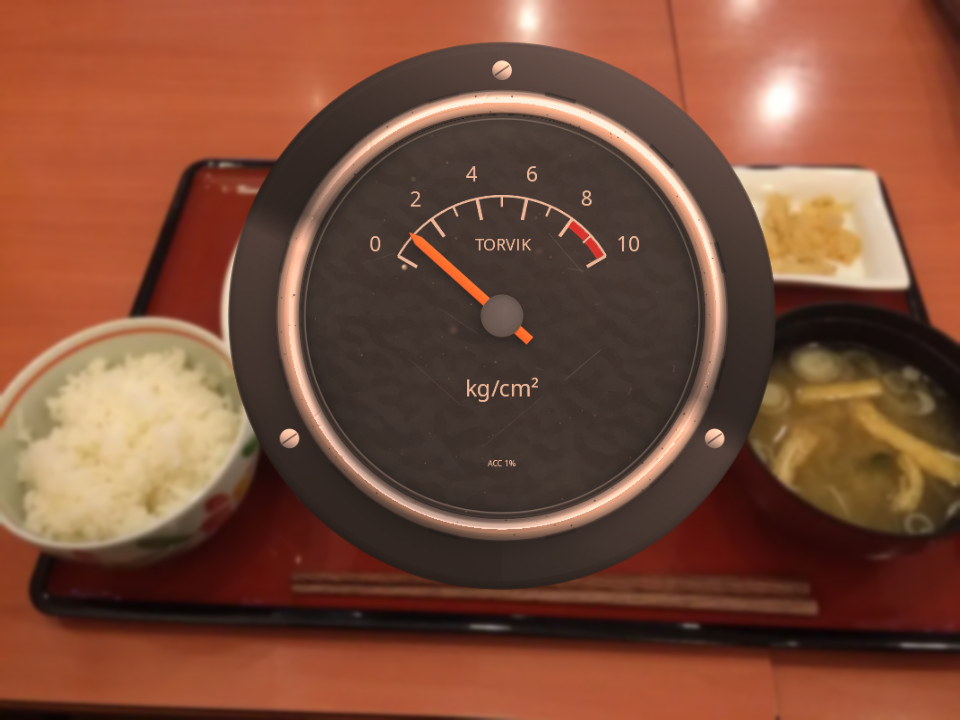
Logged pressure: 1 (kg/cm²)
